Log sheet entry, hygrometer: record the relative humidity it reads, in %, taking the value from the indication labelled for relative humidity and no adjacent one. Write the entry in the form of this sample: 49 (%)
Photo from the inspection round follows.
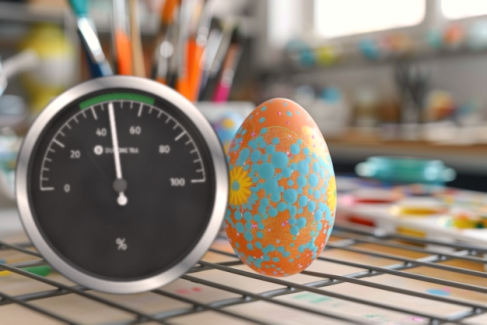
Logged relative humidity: 48 (%)
